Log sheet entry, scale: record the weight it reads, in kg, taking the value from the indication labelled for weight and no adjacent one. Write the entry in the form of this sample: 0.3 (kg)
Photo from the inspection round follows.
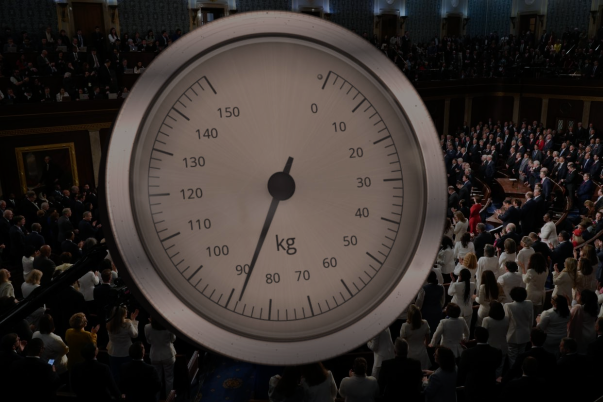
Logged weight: 88 (kg)
